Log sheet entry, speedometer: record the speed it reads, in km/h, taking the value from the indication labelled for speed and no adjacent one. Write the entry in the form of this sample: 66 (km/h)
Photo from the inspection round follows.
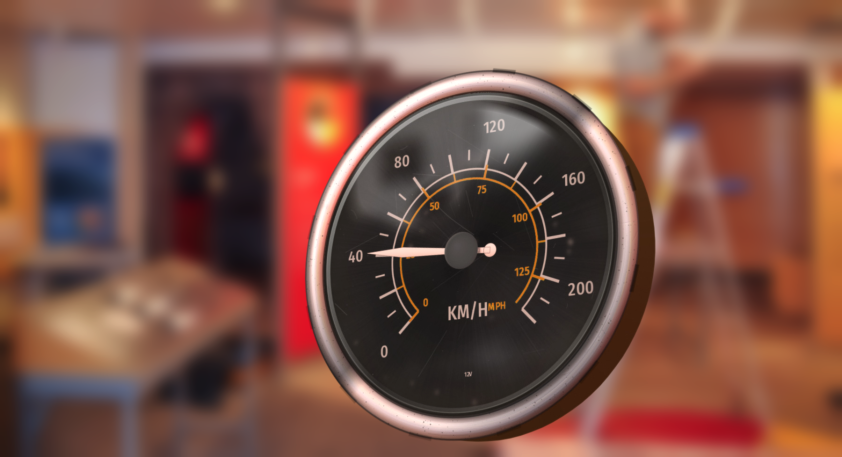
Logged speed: 40 (km/h)
